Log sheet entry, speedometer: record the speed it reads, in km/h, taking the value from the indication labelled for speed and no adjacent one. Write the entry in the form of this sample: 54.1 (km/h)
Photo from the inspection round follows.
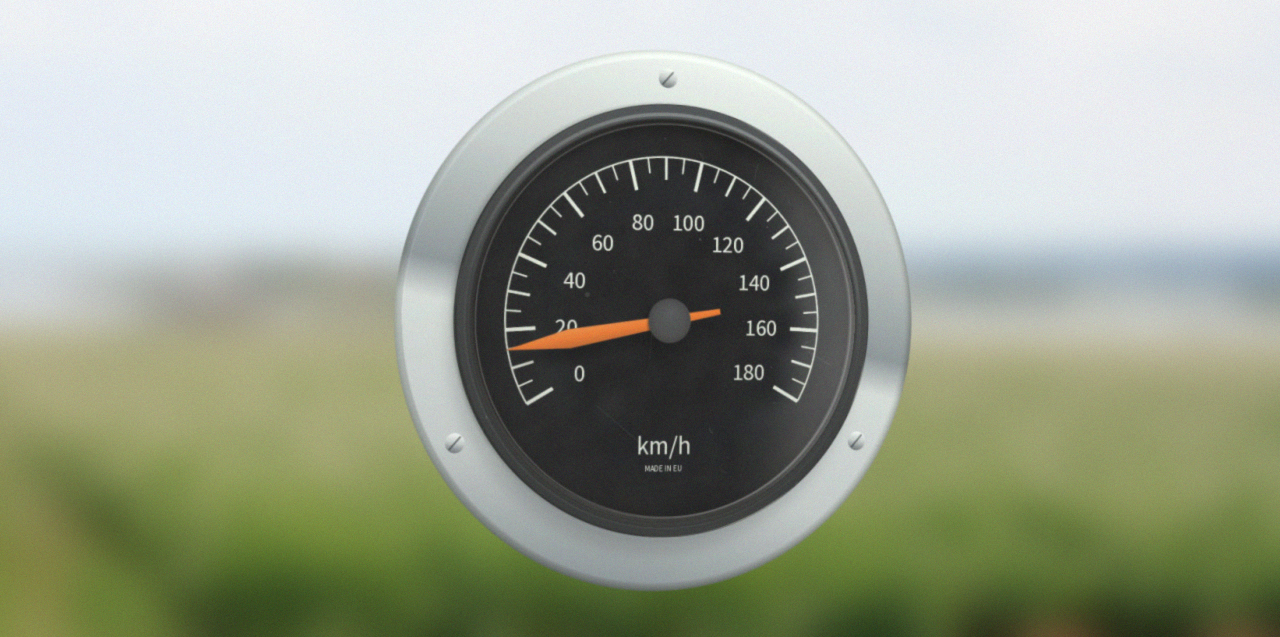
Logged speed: 15 (km/h)
